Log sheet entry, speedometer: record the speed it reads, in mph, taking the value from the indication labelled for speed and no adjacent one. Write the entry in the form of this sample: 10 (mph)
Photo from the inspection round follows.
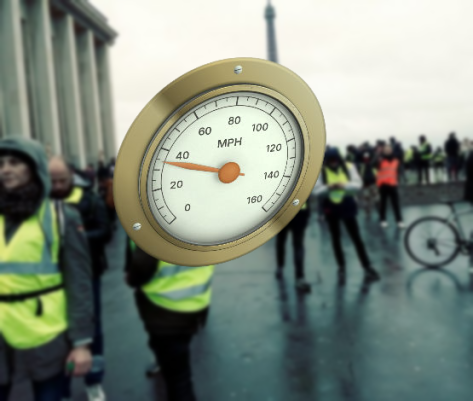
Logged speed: 35 (mph)
